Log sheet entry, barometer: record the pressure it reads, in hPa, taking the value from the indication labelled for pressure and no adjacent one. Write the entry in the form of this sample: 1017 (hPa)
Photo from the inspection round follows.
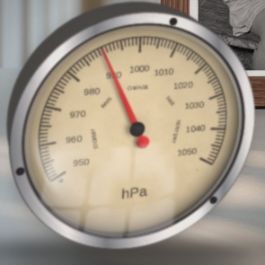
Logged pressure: 990 (hPa)
